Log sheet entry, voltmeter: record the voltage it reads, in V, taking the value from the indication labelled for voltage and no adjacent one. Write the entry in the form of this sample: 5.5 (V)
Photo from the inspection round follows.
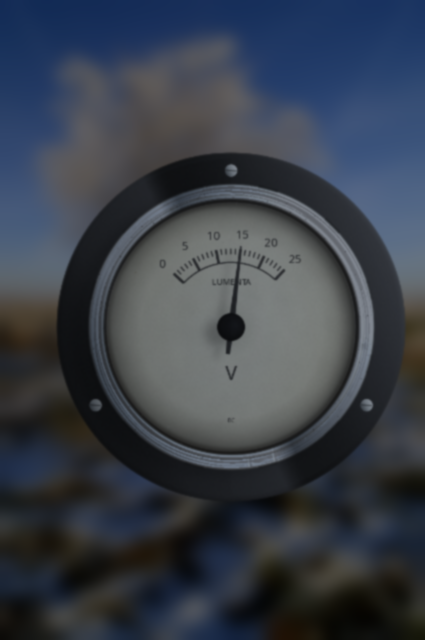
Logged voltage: 15 (V)
